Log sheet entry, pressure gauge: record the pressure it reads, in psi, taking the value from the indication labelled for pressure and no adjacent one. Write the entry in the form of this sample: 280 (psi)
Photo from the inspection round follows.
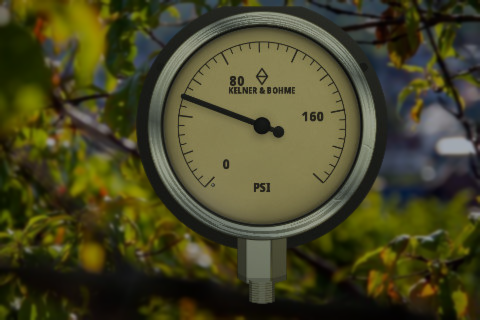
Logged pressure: 50 (psi)
